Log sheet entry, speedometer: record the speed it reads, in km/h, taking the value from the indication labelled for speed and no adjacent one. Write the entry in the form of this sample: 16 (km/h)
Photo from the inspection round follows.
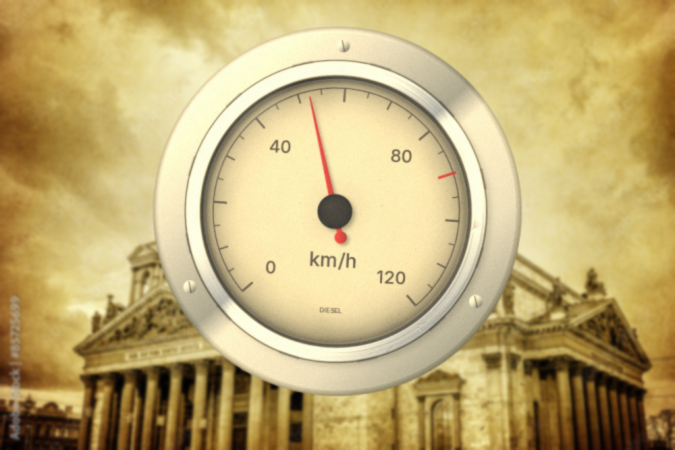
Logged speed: 52.5 (km/h)
